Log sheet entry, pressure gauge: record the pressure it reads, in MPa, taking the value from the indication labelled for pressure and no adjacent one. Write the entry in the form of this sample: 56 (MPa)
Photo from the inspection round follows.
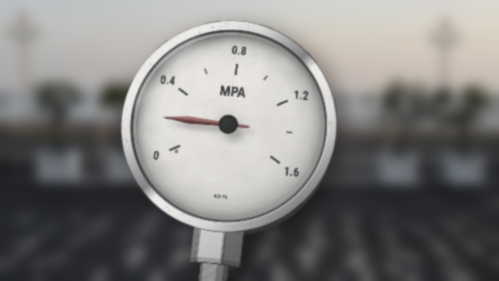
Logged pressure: 0.2 (MPa)
